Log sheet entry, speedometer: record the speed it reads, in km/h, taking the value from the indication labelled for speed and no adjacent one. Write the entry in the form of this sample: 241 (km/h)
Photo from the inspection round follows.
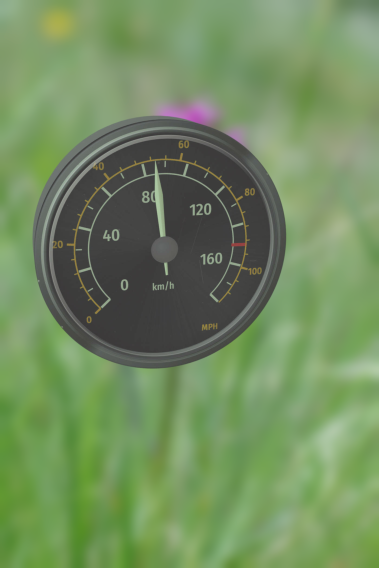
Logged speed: 85 (km/h)
